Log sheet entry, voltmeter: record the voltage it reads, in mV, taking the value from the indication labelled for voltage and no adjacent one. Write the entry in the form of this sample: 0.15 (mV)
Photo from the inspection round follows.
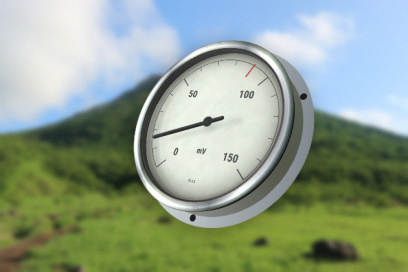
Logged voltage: 15 (mV)
